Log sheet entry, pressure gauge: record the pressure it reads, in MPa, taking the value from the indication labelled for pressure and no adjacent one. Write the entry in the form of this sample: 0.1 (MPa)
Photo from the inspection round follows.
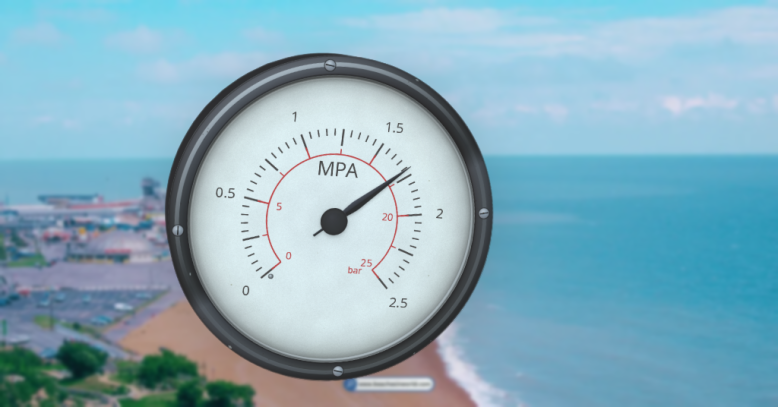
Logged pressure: 1.7 (MPa)
